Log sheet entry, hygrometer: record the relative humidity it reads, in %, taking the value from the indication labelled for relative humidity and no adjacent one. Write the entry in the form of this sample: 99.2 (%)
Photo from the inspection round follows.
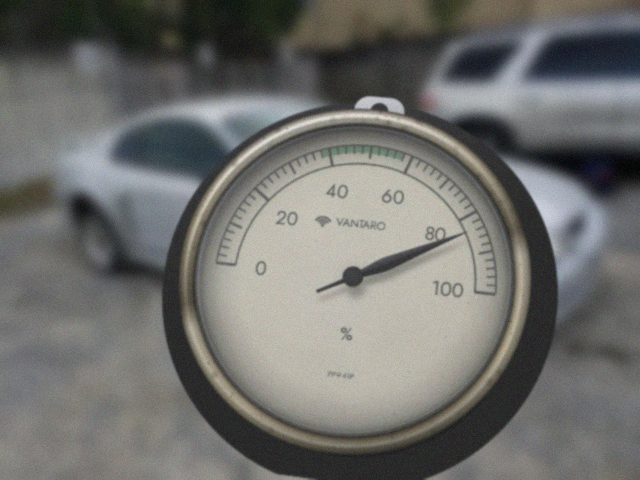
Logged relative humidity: 84 (%)
